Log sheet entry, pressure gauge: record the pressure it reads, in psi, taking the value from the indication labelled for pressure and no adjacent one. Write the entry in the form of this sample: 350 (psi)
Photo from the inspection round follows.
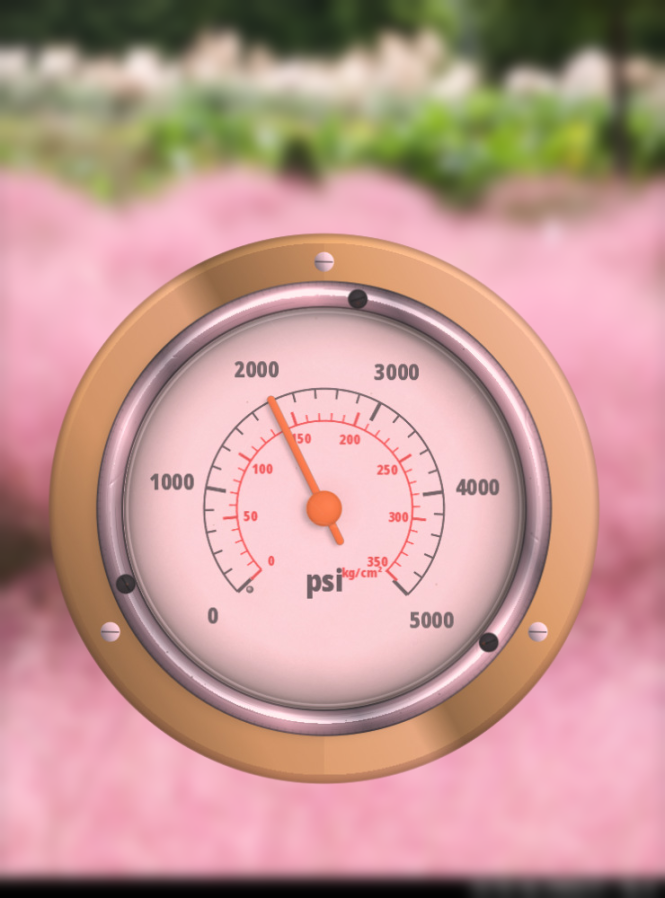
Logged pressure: 2000 (psi)
